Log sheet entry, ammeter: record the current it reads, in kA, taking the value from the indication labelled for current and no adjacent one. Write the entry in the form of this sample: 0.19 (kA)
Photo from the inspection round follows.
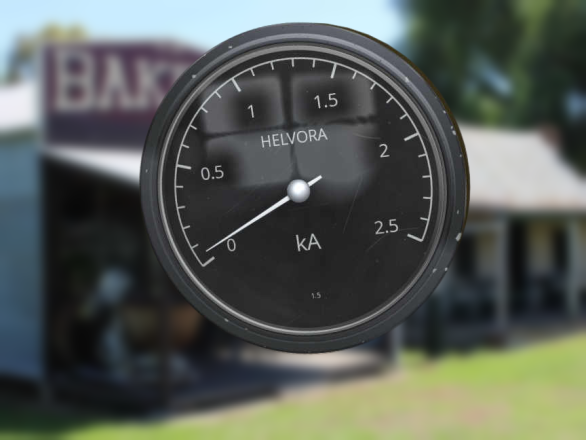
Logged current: 0.05 (kA)
